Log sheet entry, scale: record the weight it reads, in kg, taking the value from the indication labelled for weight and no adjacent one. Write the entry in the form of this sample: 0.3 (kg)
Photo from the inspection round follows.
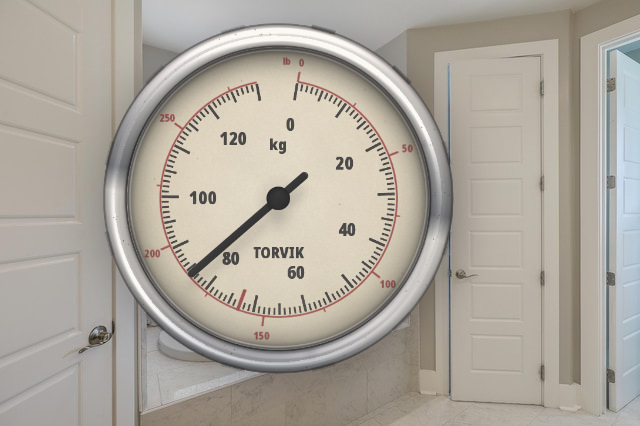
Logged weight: 84 (kg)
